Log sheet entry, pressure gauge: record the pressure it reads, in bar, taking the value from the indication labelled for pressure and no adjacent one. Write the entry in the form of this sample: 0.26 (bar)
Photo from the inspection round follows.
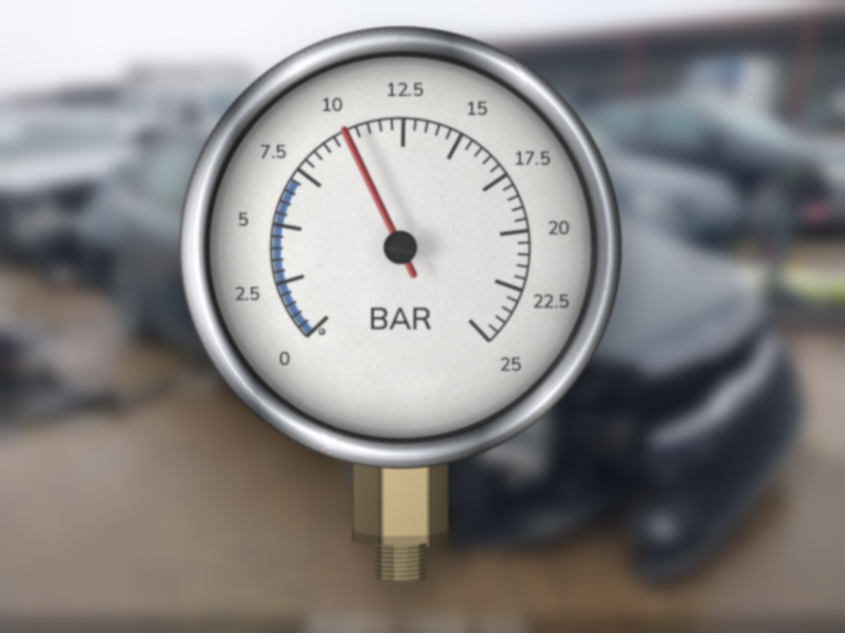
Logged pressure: 10 (bar)
